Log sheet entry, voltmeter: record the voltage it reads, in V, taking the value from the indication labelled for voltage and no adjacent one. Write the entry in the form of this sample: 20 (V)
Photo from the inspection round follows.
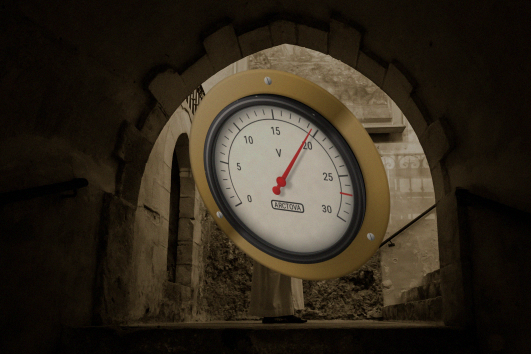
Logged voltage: 19.5 (V)
